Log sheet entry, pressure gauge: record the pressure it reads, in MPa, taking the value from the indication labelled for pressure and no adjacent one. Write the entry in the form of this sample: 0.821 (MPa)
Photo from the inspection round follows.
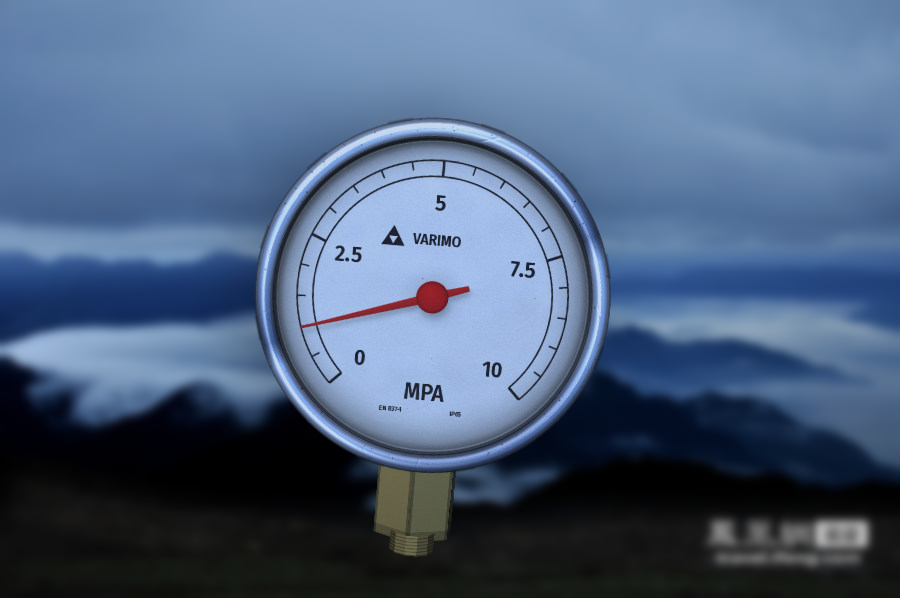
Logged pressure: 1 (MPa)
